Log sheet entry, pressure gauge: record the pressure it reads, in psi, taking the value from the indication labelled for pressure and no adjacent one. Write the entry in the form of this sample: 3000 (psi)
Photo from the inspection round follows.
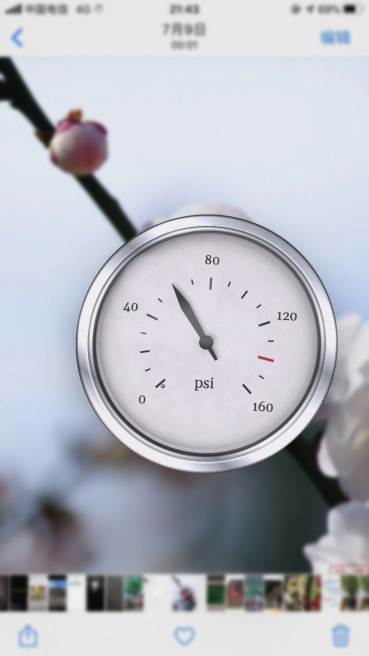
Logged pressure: 60 (psi)
